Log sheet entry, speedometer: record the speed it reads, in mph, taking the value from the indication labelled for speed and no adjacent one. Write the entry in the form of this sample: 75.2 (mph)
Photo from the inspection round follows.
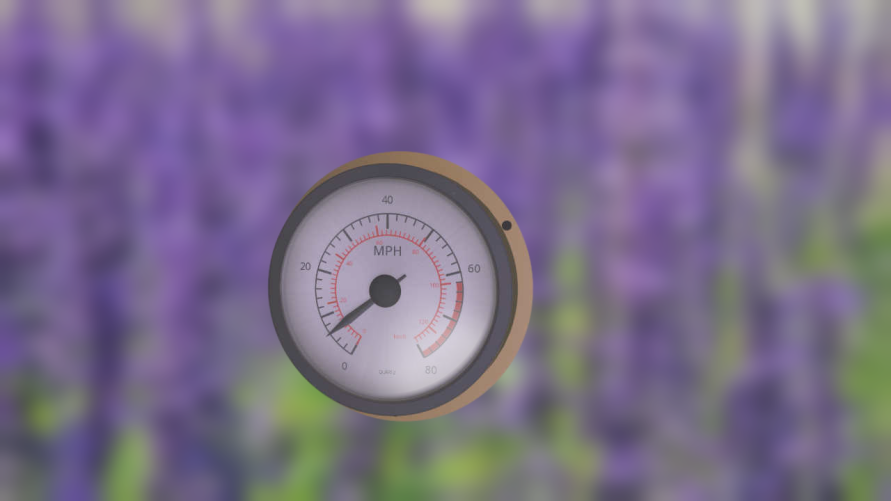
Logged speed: 6 (mph)
